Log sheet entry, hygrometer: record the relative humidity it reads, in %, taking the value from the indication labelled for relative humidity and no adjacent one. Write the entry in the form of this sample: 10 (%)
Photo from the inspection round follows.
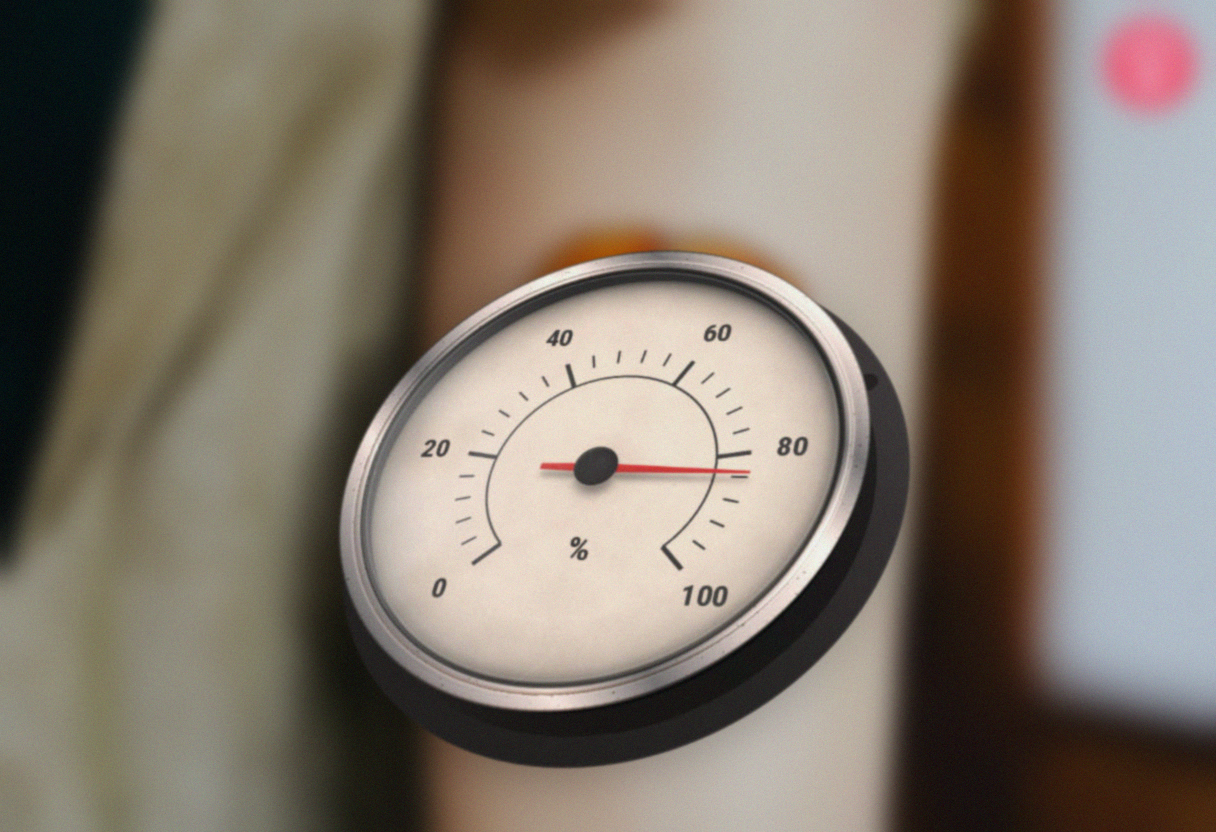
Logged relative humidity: 84 (%)
